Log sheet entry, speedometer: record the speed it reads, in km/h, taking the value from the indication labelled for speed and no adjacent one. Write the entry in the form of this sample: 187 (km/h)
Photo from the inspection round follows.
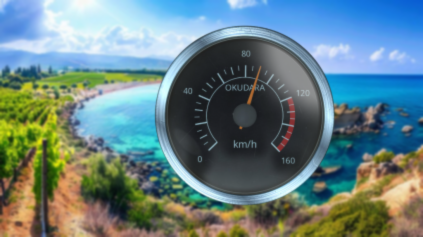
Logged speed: 90 (km/h)
